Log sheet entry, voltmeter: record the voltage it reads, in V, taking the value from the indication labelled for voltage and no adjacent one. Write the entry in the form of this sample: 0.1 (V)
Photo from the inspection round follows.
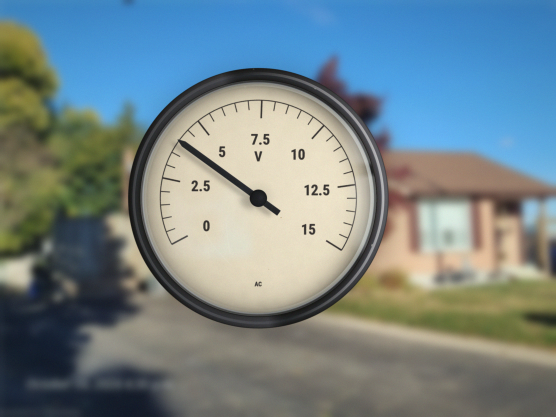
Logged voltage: 4 (V)
